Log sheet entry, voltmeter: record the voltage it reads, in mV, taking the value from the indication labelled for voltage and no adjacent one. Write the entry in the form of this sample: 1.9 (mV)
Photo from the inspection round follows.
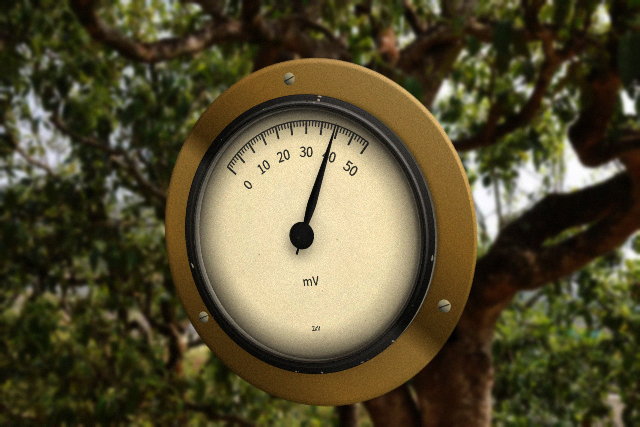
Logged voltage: 40 (mV)
